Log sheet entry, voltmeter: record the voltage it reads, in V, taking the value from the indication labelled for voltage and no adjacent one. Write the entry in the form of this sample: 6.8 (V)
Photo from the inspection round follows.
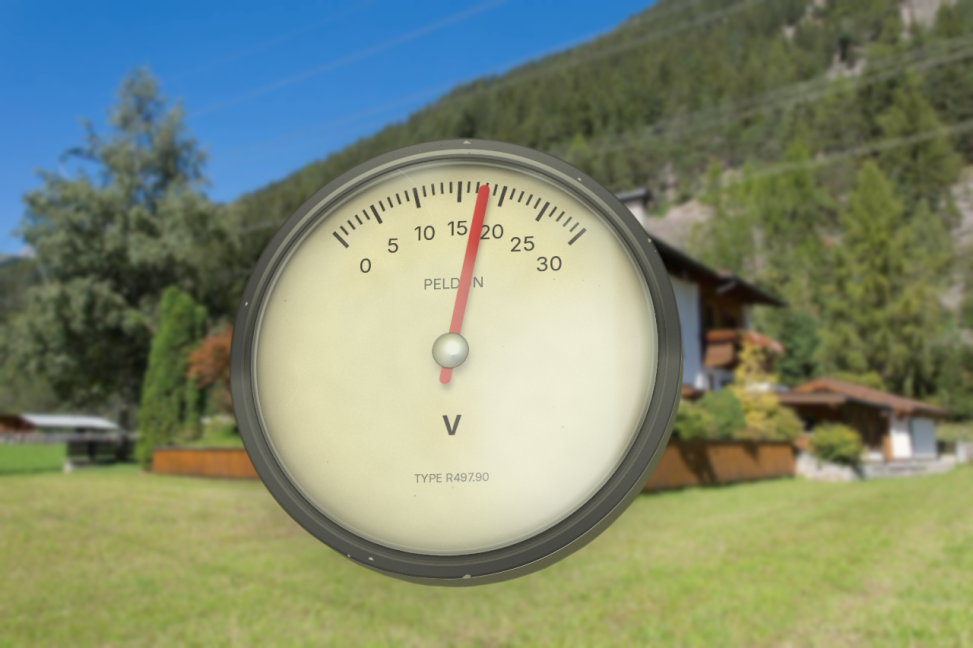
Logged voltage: 18 (V)
